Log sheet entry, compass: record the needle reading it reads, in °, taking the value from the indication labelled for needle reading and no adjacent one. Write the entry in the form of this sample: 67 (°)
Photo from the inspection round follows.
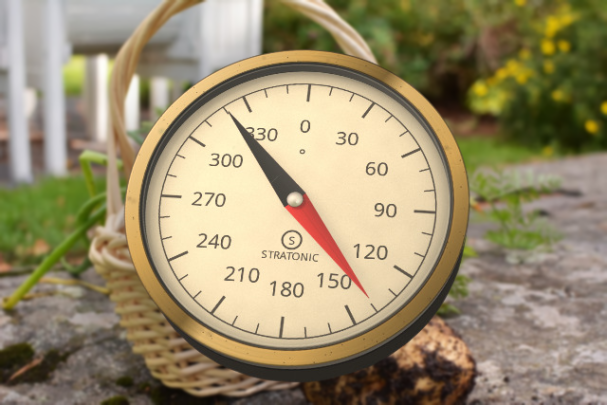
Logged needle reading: 140 (°)
